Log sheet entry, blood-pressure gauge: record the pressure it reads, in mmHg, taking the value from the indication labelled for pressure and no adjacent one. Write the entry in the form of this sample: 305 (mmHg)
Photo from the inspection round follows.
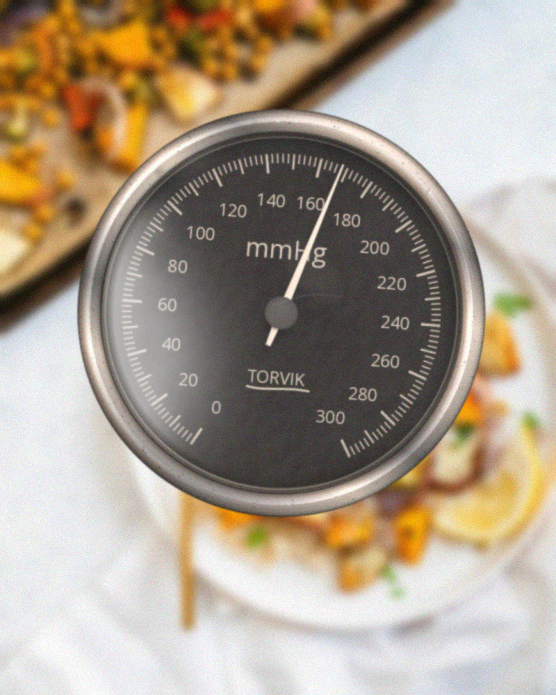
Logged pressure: 168 (mmHg)
